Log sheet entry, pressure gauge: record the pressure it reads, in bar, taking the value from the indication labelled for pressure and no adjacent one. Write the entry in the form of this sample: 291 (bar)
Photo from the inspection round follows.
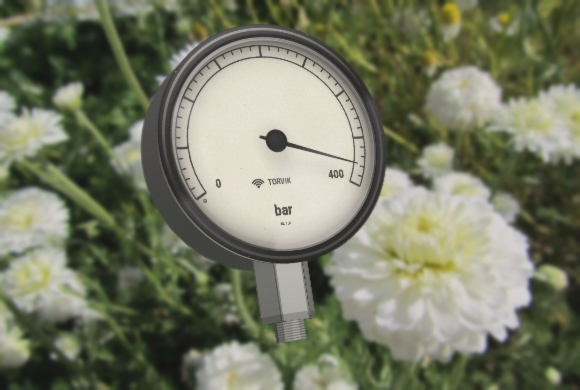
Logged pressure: 380 (bar)
